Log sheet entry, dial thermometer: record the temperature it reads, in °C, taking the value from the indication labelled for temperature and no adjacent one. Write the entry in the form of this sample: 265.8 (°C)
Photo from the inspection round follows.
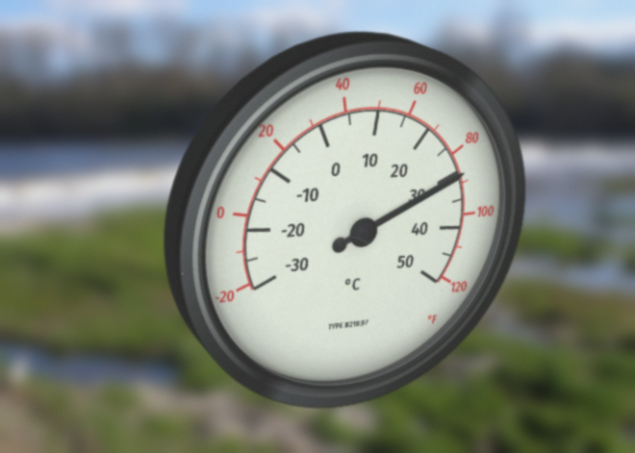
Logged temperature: 30 (°C)
